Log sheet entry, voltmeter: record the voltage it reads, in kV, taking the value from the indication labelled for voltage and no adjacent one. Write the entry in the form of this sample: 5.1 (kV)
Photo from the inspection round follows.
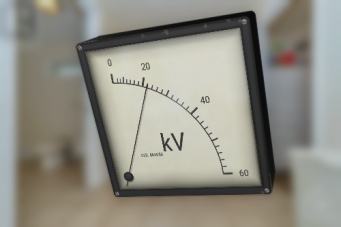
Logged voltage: 22 (kV)
